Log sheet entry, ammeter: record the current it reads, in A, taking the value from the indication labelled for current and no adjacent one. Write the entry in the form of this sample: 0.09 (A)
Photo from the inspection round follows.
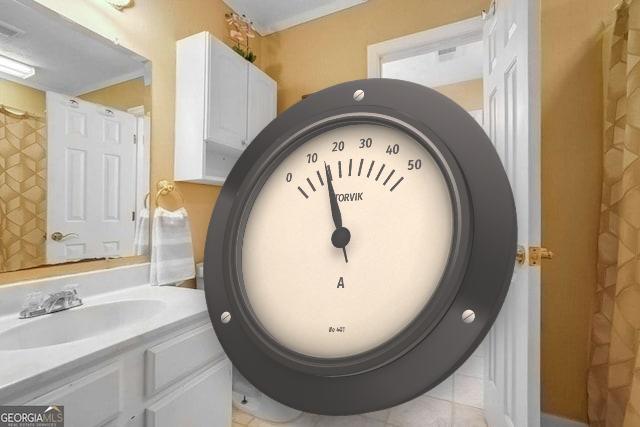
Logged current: 15 (A)
